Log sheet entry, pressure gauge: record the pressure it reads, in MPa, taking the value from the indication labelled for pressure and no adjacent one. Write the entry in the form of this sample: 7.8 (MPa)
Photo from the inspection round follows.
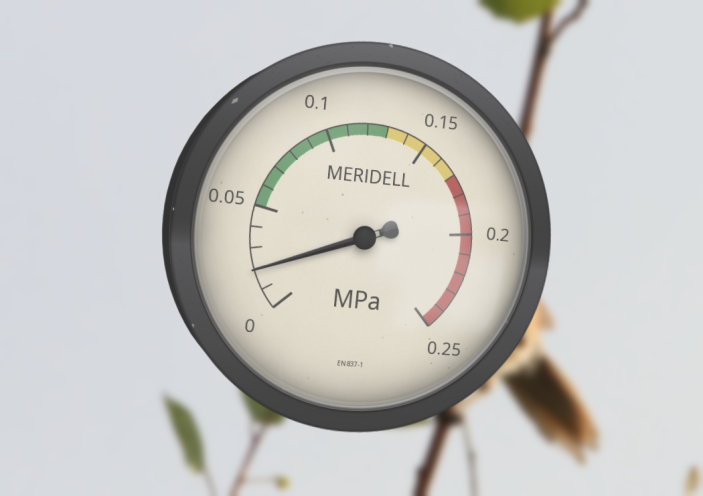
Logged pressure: 0.02 (MPa)
